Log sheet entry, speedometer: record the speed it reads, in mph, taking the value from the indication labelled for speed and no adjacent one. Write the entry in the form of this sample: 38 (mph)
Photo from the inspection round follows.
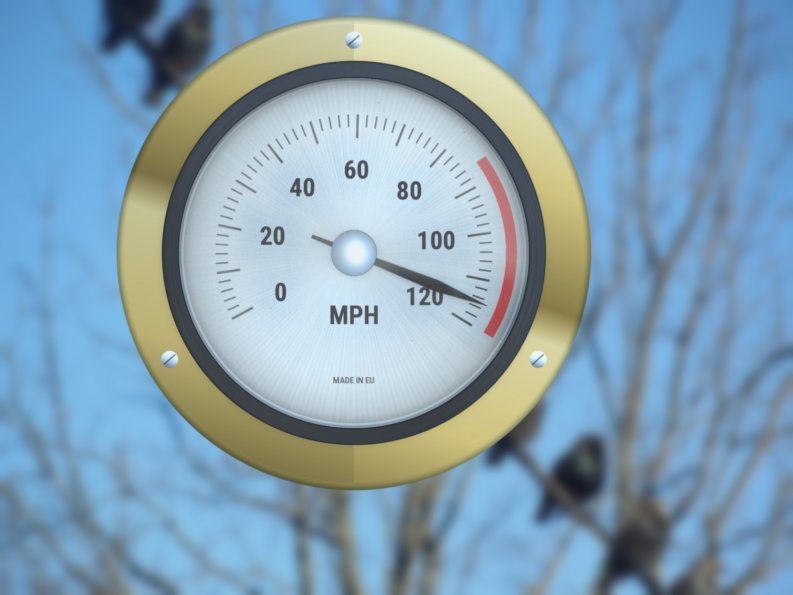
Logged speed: 115 (mph)
